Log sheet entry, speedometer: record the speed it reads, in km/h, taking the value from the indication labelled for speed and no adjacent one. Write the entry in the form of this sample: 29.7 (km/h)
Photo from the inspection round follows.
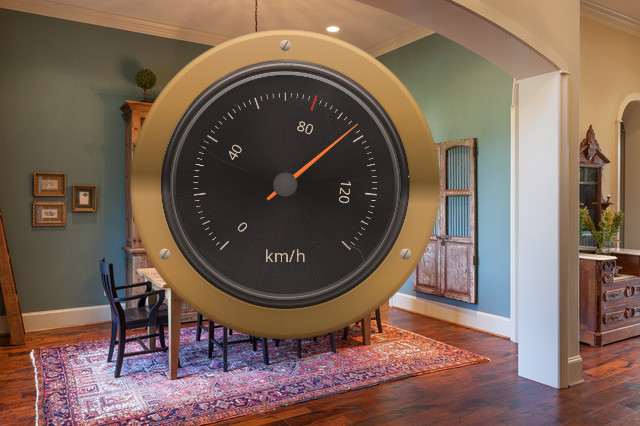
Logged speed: 96 (km/h)
